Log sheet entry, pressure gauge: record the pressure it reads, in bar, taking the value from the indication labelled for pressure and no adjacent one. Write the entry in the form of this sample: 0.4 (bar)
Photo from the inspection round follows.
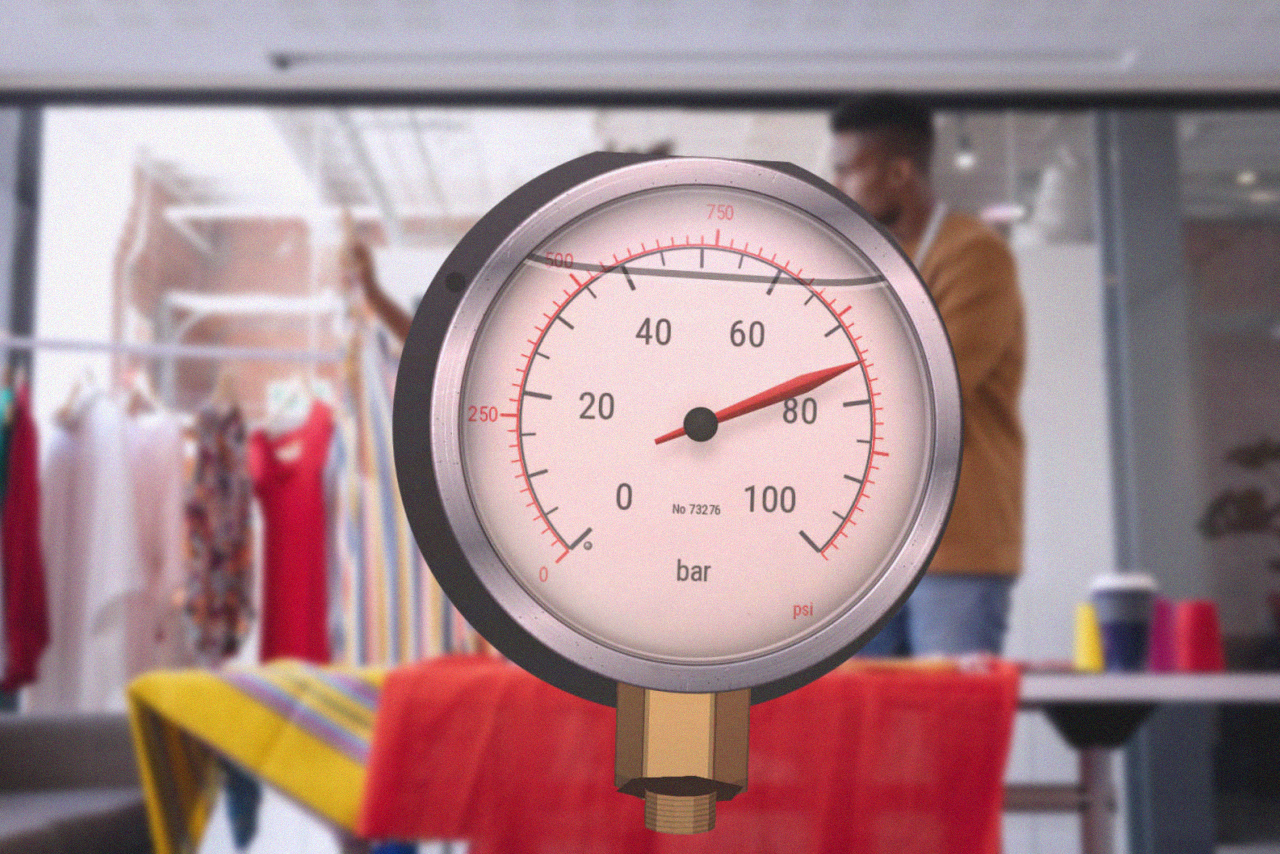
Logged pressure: 75 (bar)
